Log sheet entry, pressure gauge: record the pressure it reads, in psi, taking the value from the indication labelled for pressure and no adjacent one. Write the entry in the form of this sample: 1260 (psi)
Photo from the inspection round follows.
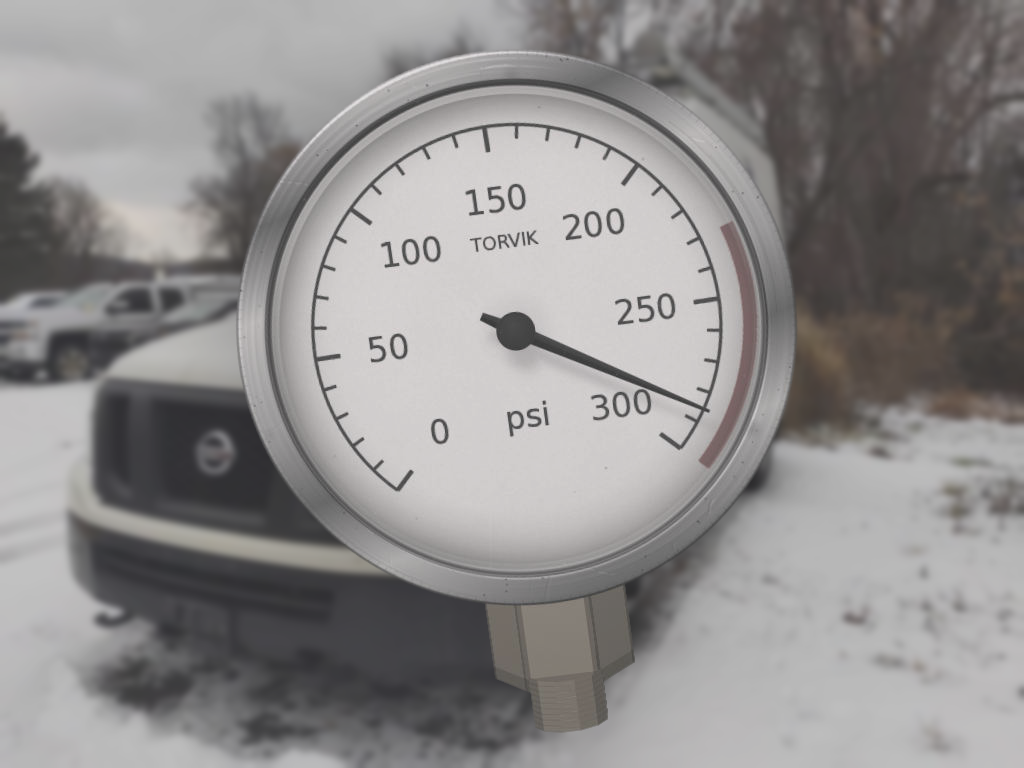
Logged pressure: 285 (psi)
